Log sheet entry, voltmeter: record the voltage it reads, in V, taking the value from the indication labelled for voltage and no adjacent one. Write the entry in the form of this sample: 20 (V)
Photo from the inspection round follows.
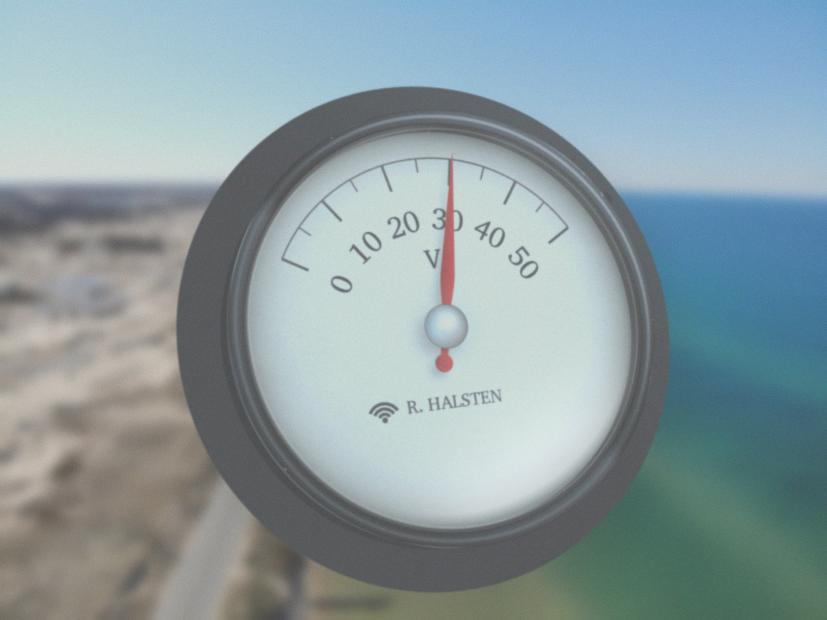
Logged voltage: 30 (V)
